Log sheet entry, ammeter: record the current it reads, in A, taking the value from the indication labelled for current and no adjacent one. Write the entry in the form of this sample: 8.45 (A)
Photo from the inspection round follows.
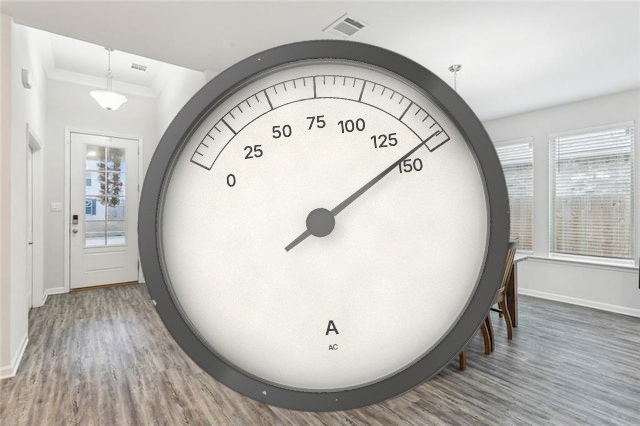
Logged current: 145 (A)
